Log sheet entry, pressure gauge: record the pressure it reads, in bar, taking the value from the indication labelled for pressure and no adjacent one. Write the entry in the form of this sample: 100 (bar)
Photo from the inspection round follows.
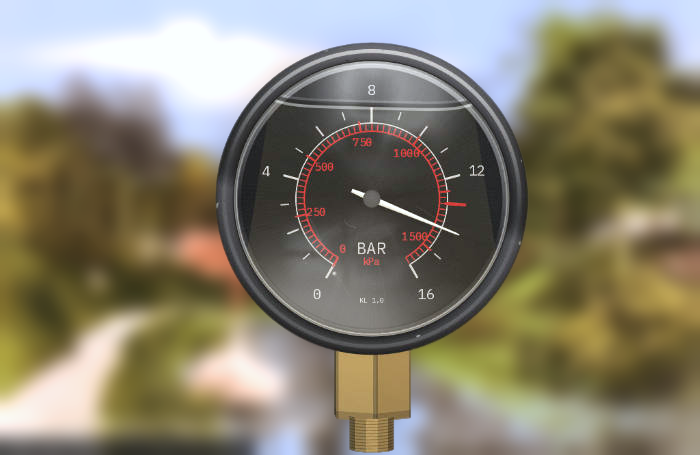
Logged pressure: 14 (bar)
